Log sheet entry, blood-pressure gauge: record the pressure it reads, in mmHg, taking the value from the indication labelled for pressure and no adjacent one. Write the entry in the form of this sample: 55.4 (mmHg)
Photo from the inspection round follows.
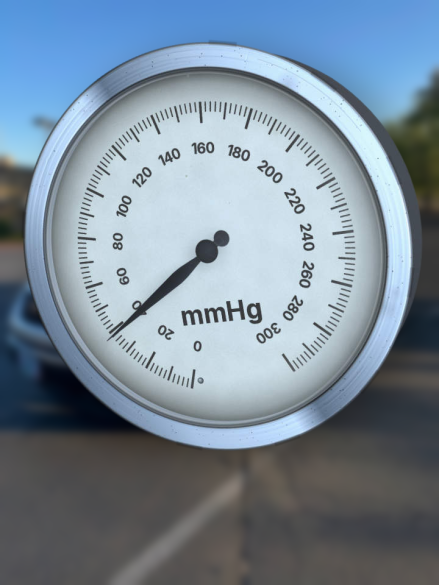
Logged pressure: 38 (mmHg)
